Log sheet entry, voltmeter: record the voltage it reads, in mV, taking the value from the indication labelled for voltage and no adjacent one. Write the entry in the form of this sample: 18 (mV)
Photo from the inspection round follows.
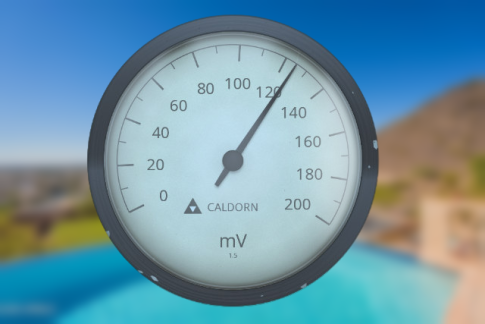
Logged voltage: 125 (mV)
